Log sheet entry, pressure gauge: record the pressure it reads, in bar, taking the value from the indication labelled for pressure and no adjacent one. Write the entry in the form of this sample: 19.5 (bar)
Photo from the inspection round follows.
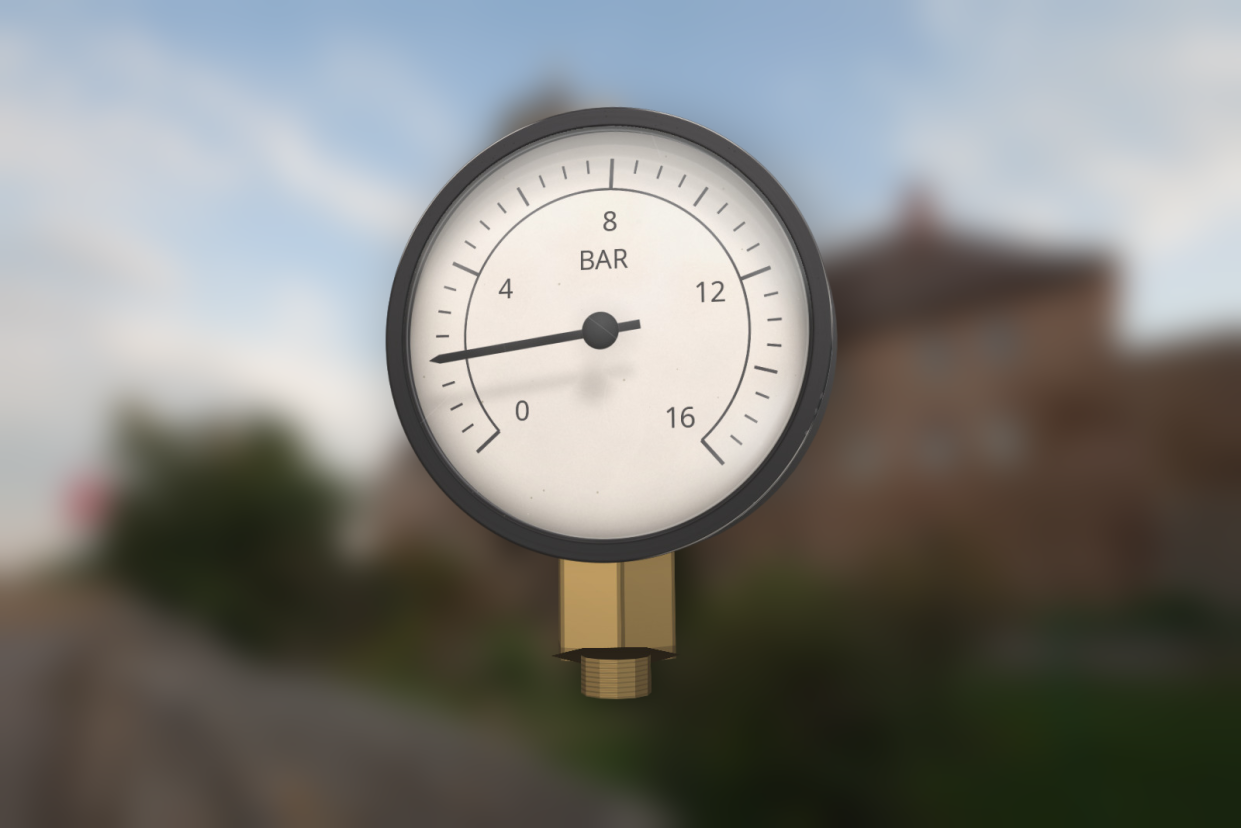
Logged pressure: 2 (bar)
